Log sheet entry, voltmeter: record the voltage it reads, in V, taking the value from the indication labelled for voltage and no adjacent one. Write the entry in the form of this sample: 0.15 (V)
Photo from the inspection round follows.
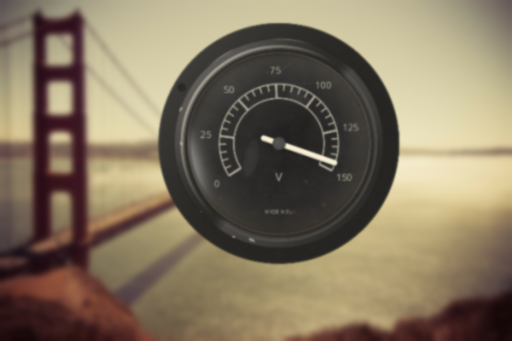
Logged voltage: 145 (V)
